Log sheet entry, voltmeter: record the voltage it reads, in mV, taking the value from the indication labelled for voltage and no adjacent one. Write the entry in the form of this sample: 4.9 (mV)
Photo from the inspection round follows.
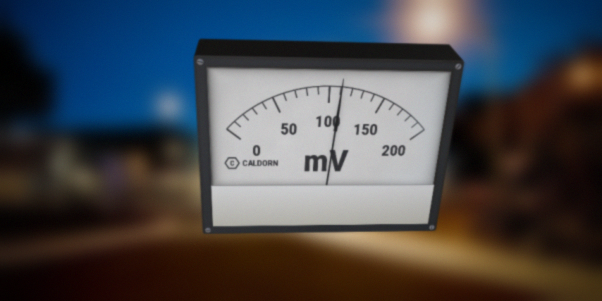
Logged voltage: 110 (mV)
